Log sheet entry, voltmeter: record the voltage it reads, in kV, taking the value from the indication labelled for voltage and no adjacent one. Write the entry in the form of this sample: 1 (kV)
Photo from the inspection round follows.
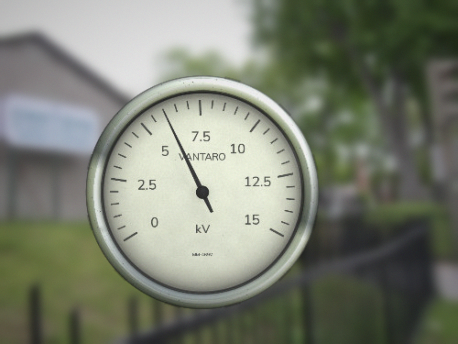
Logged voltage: 6 (kV)
